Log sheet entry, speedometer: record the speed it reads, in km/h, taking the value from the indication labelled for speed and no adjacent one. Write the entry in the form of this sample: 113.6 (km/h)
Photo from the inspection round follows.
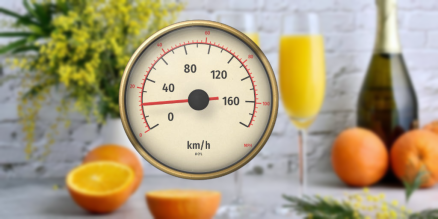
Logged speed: 20 (km/h)
